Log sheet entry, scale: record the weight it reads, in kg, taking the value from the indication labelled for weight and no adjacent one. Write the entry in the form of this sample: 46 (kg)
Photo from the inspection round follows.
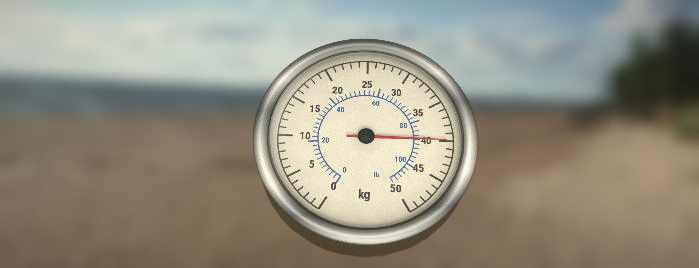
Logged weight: 40 (kg)
